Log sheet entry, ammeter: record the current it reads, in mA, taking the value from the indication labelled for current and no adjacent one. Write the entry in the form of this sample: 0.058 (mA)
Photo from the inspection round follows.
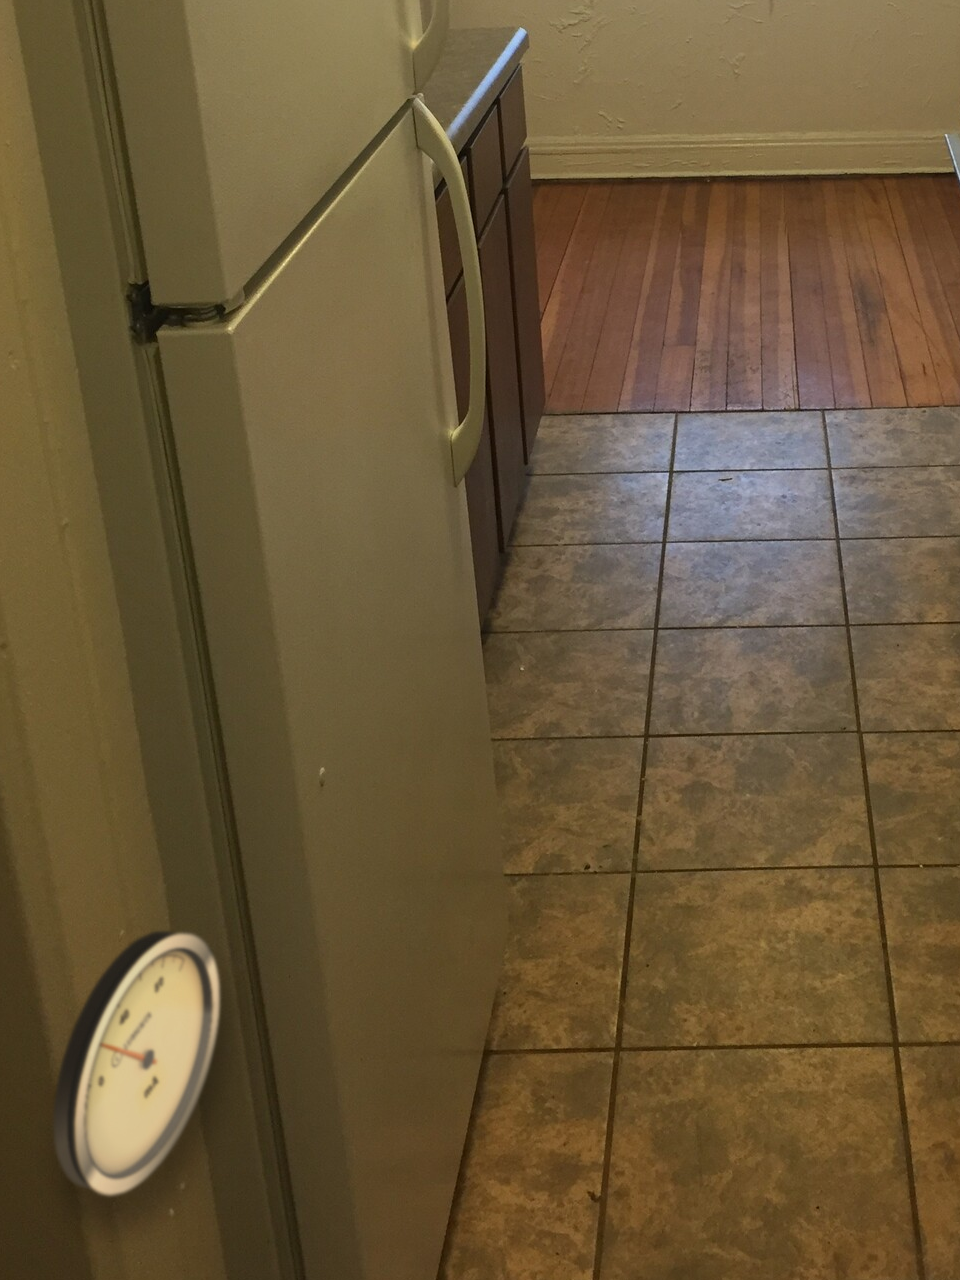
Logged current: 20 (mA)
